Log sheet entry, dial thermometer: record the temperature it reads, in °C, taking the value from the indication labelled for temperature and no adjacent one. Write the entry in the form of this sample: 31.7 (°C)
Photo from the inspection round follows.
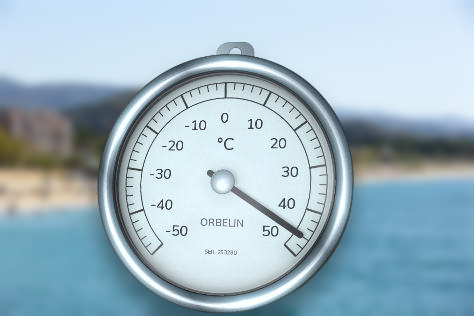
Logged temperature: 46 (°C)
